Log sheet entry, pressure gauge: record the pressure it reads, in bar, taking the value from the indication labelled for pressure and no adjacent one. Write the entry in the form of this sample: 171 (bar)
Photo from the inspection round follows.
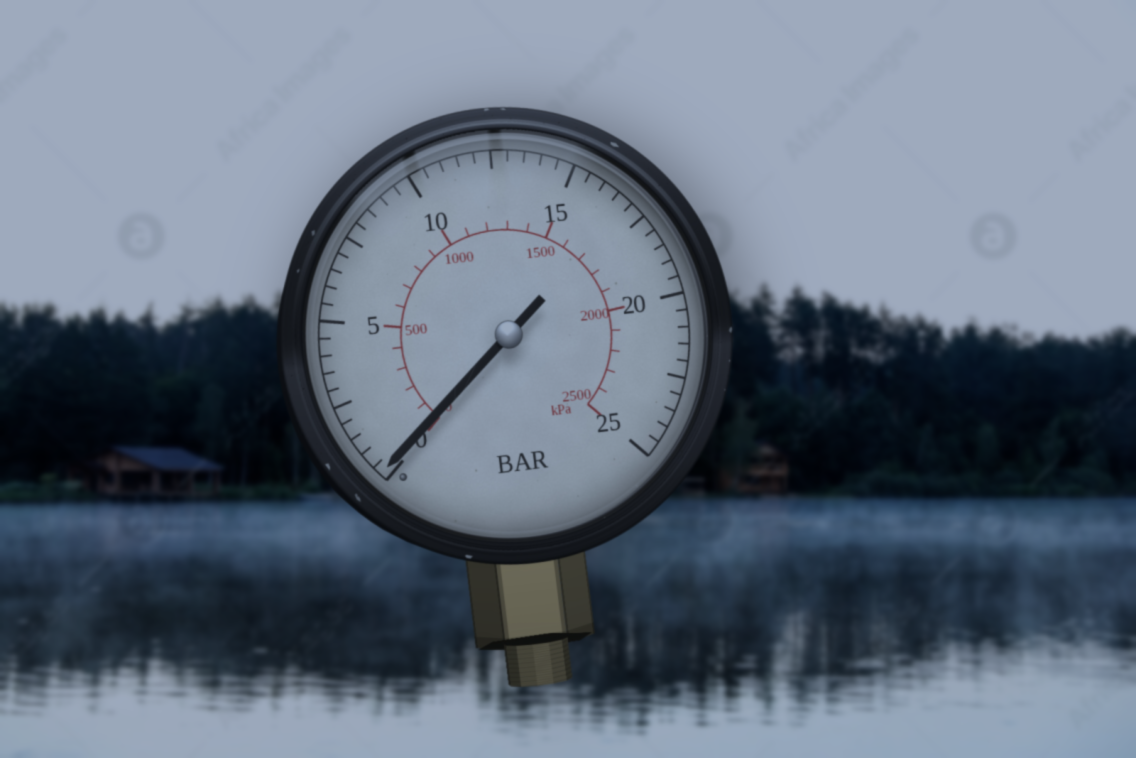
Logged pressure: 0.25 (bar)
